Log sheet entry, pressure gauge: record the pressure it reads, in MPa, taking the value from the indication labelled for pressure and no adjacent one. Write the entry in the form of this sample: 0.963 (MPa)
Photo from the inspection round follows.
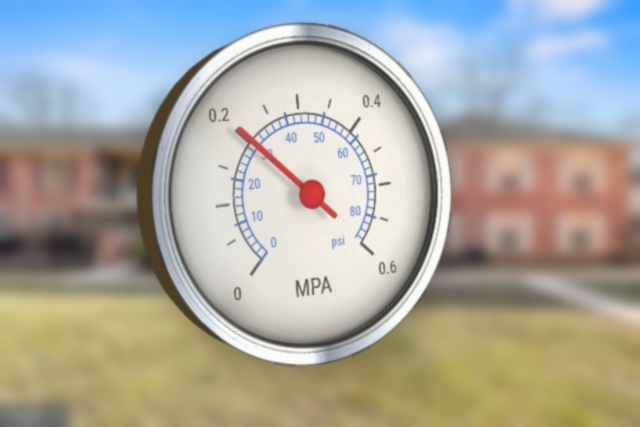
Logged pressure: 0.2 (MPa)
